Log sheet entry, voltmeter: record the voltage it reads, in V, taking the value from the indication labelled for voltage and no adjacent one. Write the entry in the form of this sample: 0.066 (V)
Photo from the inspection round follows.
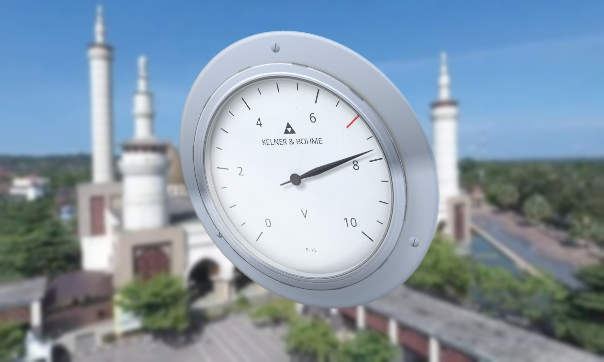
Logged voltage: 7.75 (V)
